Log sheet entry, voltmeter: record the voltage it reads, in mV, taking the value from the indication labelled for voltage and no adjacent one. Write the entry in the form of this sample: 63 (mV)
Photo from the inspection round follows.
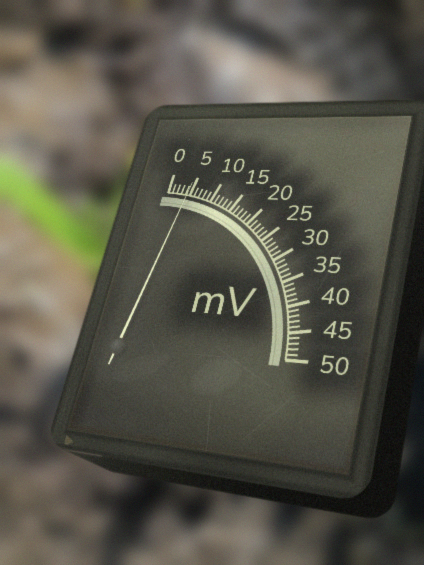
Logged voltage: 5 (mV)
